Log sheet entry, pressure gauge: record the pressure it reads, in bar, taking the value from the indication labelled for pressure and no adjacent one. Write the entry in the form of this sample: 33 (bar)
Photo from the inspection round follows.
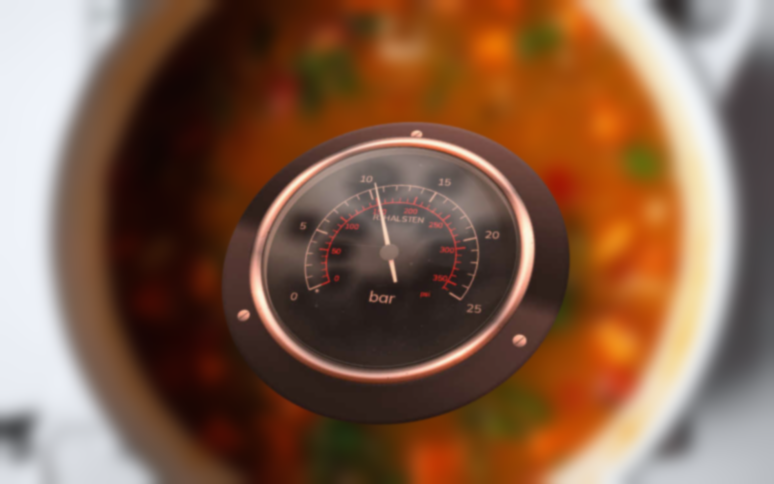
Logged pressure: 10.5 (bar)
